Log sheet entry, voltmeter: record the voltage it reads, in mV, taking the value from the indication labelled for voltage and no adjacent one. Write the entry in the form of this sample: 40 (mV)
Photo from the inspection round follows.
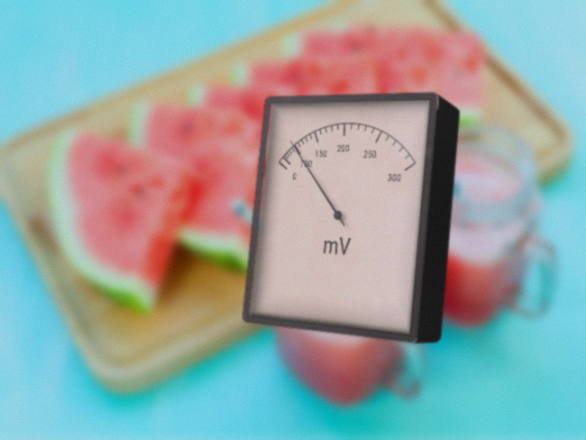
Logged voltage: 100 (mV)
